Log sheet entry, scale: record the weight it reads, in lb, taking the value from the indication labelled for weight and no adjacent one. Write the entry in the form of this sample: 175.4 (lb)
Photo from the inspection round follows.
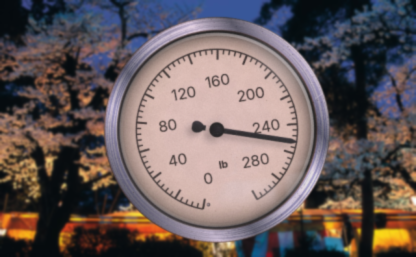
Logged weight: 252 (lb)
